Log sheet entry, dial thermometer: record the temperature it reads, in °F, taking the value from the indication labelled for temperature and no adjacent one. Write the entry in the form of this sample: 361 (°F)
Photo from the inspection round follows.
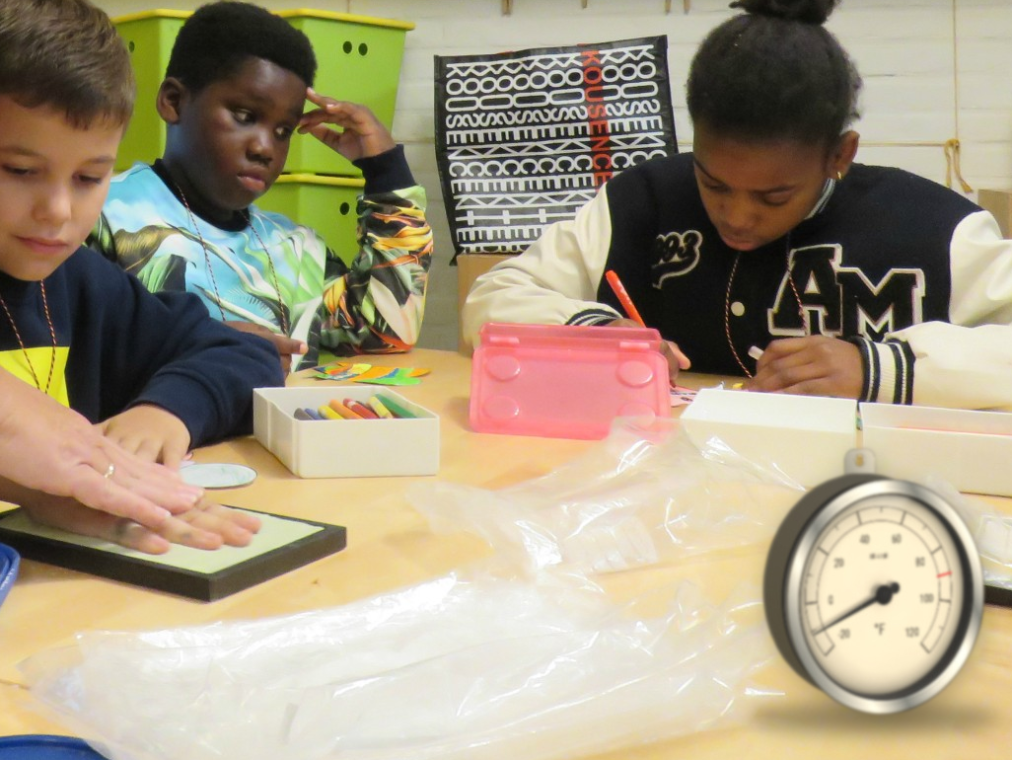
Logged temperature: -10 (°F)
